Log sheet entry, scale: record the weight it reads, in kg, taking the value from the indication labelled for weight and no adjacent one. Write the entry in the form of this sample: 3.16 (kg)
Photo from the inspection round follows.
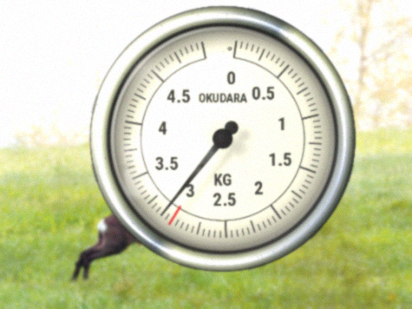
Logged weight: 3.1 (kg)
